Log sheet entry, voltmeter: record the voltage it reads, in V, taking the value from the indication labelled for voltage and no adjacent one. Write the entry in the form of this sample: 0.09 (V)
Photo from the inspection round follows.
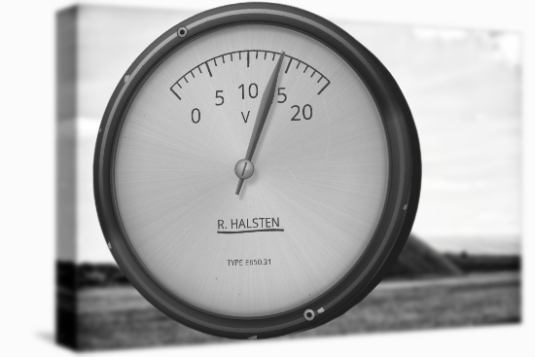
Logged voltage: 14 (V)
